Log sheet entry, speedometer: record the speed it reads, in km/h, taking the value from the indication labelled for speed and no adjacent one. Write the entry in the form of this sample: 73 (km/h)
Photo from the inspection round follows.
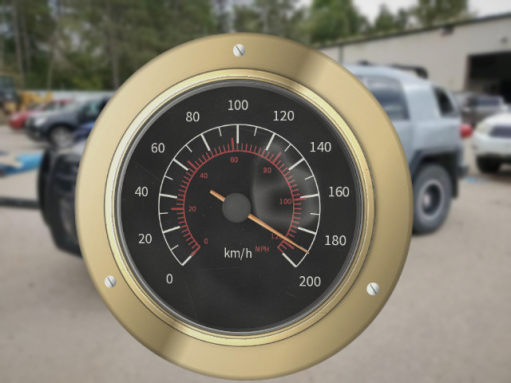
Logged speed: 190 (km/h)
